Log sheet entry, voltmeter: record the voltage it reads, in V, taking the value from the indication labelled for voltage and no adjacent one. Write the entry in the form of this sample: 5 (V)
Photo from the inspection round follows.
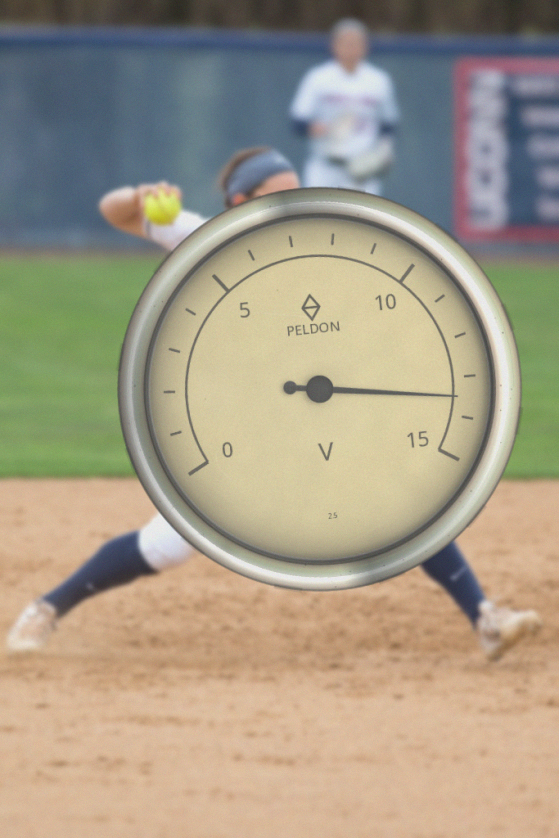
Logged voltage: 13.5 (V)
